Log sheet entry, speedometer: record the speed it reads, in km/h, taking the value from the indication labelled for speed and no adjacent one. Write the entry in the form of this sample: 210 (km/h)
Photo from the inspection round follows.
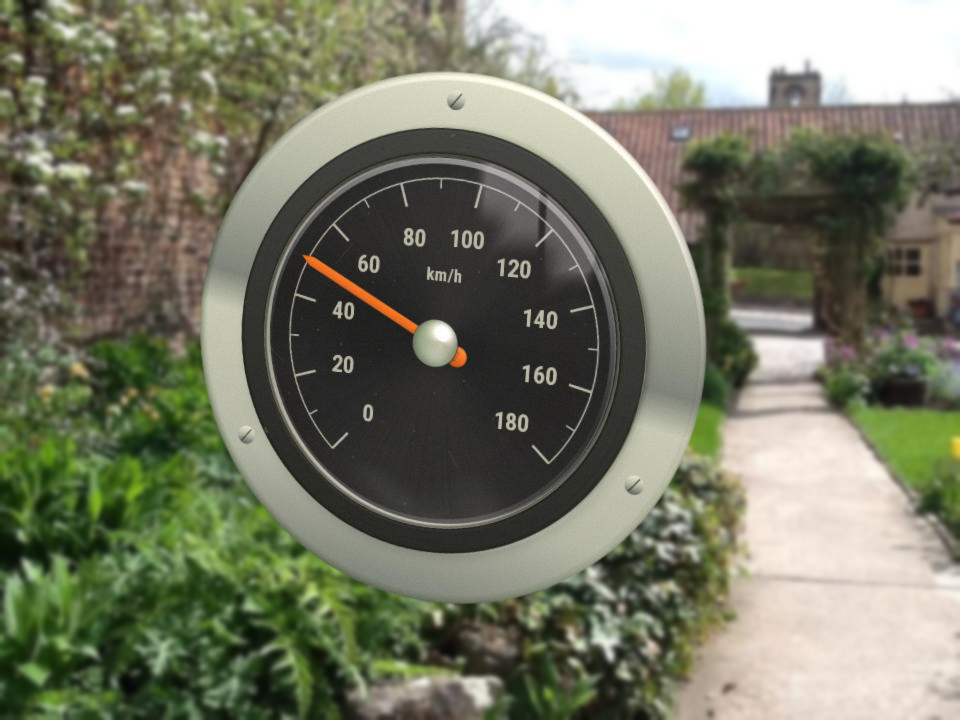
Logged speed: 50 (km/h)
